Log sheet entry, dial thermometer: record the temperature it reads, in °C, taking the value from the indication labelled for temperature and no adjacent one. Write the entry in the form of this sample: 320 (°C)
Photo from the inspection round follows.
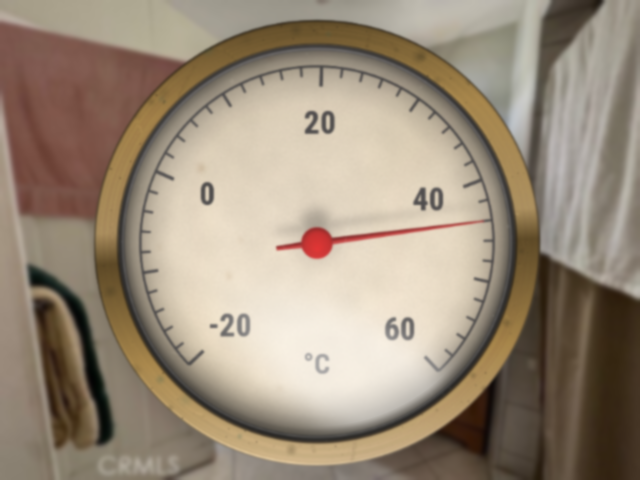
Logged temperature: 44 (°C)
